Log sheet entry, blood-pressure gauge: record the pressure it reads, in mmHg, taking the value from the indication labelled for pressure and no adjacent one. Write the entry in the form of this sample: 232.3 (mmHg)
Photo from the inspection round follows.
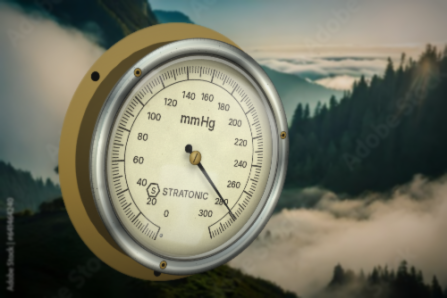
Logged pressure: 280 (mmHg)
